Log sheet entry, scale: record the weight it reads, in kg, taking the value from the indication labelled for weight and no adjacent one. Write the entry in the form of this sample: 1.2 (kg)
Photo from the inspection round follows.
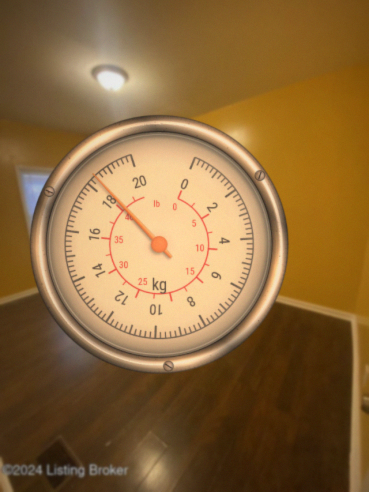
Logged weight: 18.4 (kg)
